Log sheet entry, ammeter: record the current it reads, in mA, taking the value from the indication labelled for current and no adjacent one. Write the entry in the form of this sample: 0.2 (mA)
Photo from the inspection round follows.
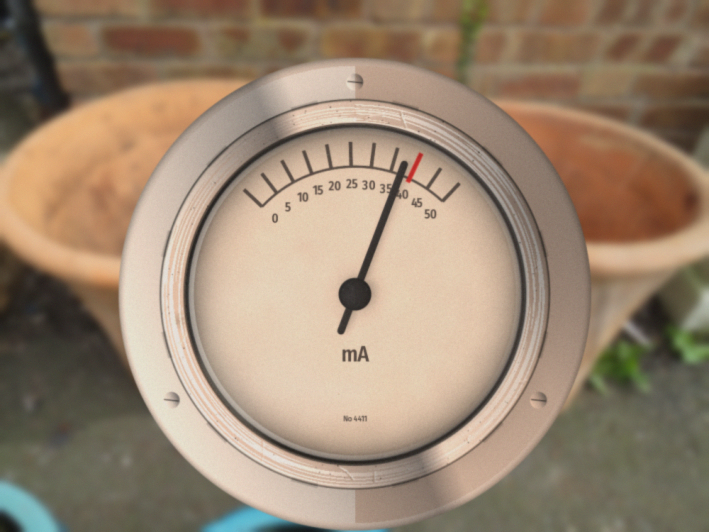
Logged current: 37.5 (mA)
